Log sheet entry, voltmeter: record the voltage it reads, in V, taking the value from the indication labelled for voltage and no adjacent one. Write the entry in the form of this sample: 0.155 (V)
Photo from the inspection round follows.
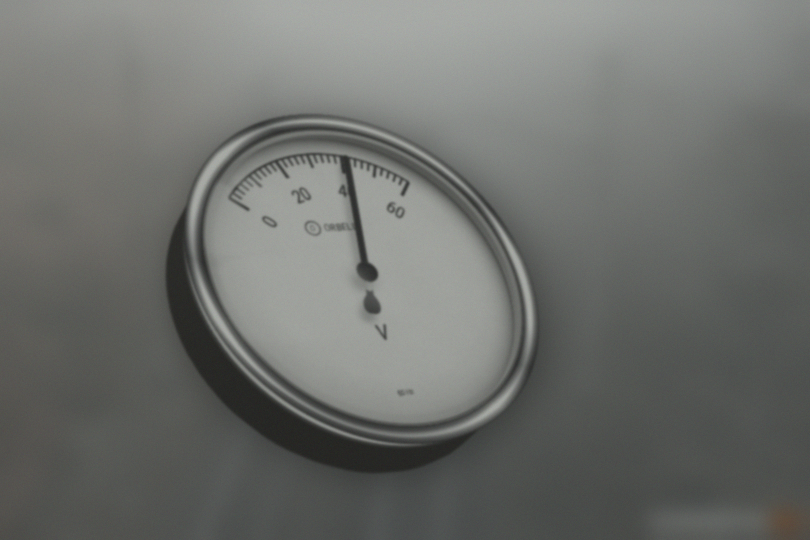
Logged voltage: 40 (V)
